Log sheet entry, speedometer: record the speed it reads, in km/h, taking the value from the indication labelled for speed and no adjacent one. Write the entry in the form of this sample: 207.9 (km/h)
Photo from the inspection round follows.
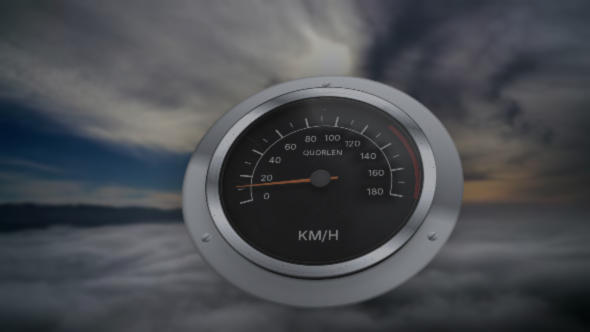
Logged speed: 10 (km/h)
